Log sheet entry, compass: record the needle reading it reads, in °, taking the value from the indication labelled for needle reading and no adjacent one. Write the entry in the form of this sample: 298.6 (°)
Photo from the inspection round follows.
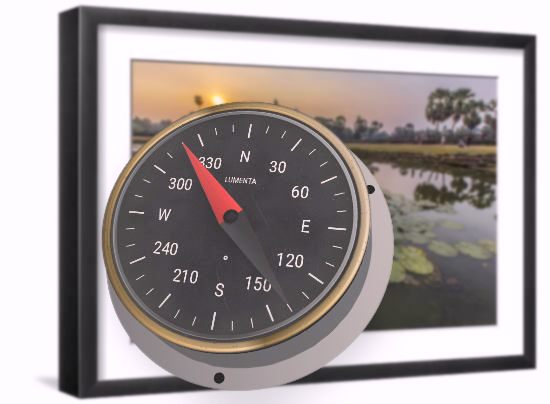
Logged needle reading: 320 (°)
